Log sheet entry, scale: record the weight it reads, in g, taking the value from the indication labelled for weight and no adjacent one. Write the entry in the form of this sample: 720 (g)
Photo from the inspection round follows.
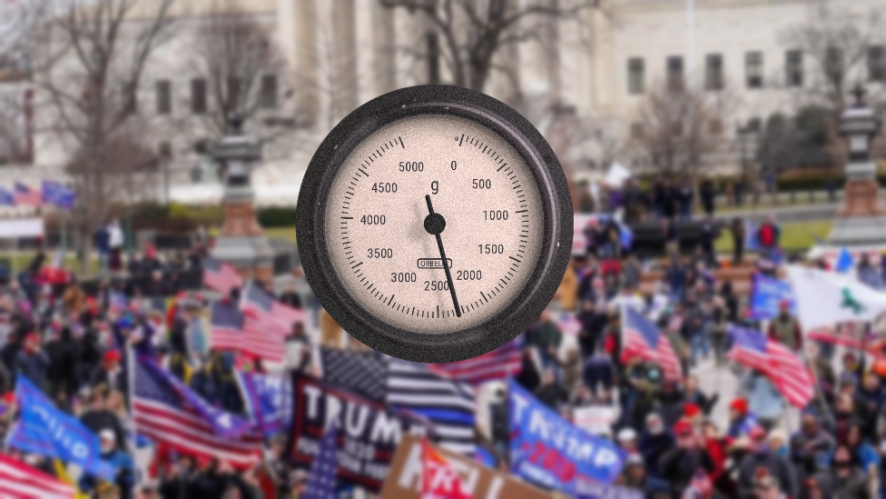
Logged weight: 2300 (g)
